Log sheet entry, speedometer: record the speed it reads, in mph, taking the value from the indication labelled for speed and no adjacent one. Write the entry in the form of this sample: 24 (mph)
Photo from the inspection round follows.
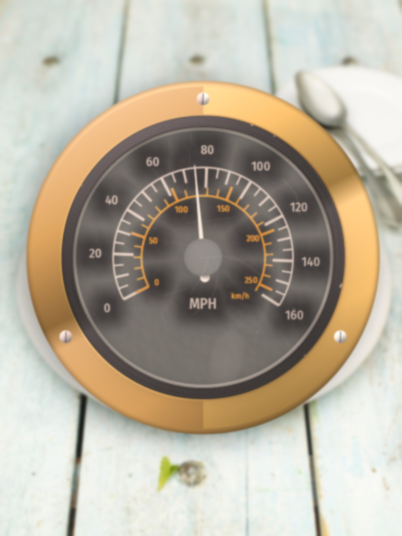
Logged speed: 75 (mph)
